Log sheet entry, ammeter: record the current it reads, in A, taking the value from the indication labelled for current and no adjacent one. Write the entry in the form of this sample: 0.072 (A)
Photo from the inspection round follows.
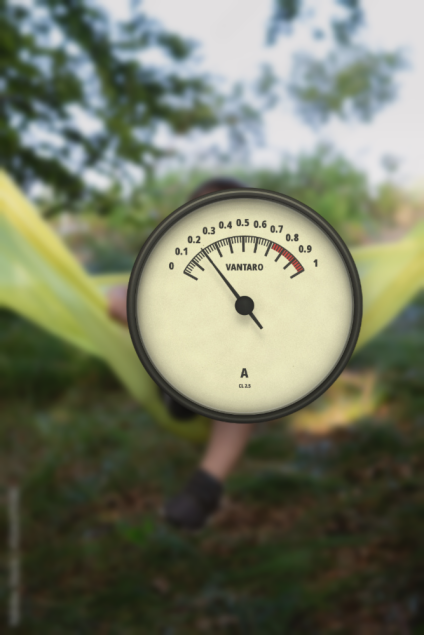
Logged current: 0.2 (A)
